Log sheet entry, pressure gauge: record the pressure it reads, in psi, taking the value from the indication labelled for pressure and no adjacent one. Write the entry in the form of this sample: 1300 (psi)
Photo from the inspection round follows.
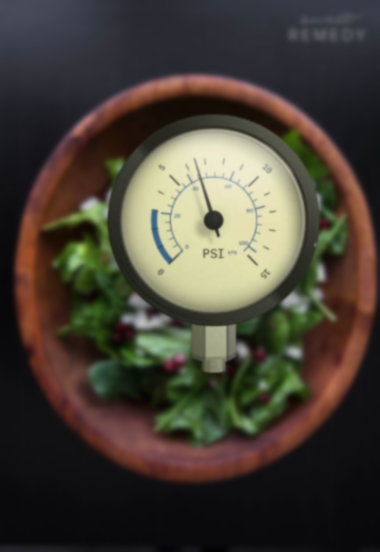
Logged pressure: 6.5 (psi)
